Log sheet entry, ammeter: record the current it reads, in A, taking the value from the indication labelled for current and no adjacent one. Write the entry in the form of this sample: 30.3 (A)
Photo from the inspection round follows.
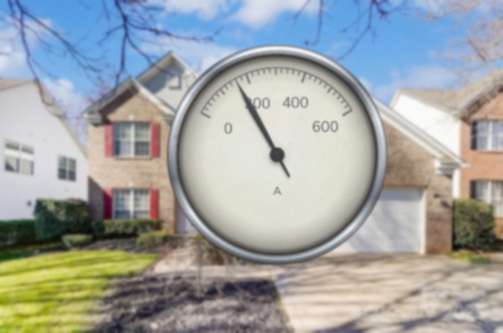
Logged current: 160 (A)
